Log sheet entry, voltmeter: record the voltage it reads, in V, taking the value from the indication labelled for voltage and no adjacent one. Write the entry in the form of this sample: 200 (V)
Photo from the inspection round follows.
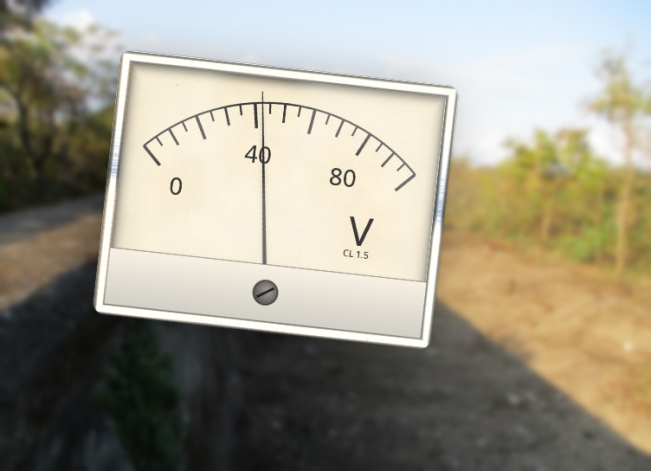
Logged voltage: 42.5 (V)
